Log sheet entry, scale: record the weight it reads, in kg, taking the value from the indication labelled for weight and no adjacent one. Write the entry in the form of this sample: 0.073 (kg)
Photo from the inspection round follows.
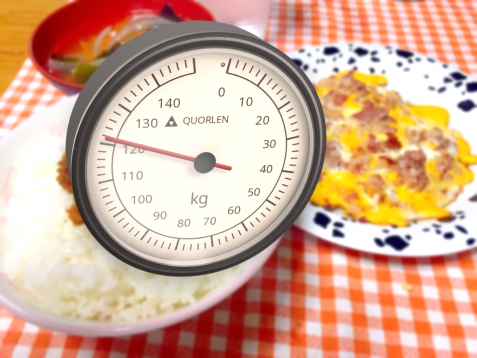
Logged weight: 122 (kg)
